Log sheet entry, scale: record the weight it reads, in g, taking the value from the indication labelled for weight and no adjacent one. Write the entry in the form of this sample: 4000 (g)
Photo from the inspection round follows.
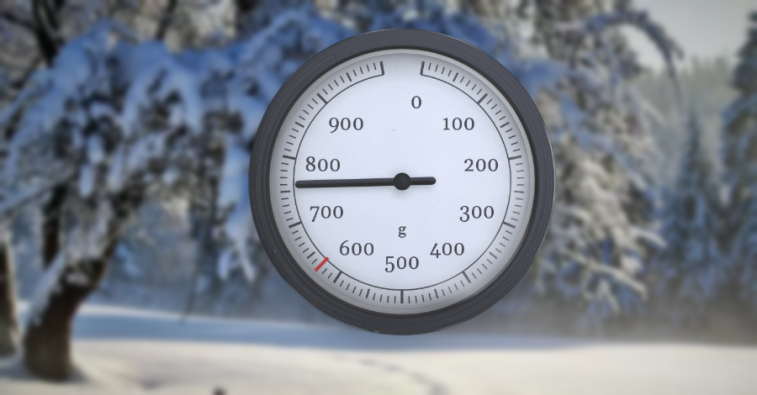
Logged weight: 760 (g)
